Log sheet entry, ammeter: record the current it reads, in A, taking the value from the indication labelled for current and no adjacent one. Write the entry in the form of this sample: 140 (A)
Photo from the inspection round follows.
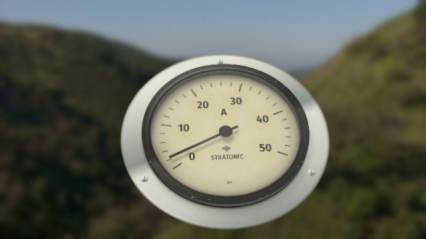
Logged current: 2 (A)
